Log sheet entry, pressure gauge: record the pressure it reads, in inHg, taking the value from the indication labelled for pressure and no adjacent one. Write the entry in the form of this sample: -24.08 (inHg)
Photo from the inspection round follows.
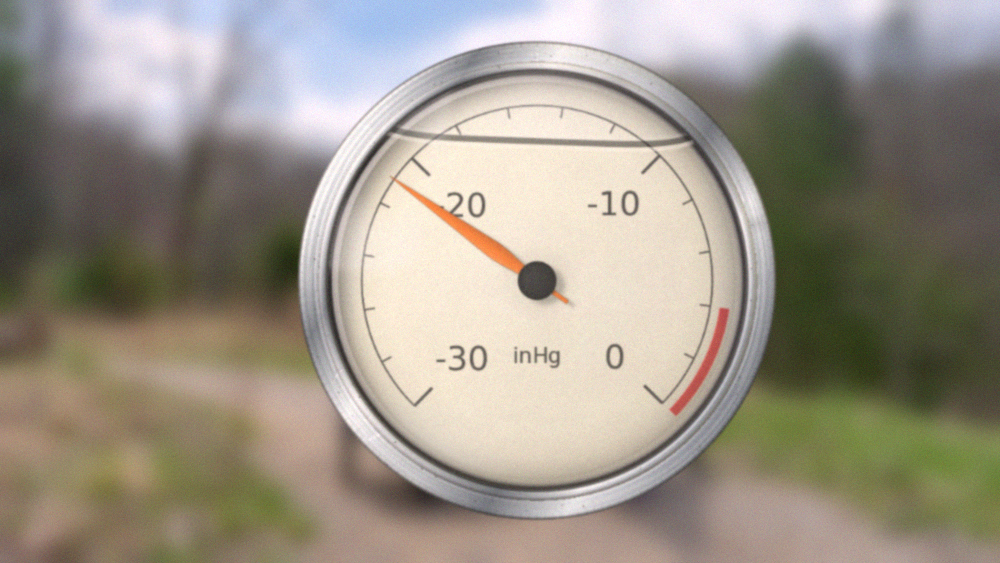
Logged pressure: -21 (inHg)
